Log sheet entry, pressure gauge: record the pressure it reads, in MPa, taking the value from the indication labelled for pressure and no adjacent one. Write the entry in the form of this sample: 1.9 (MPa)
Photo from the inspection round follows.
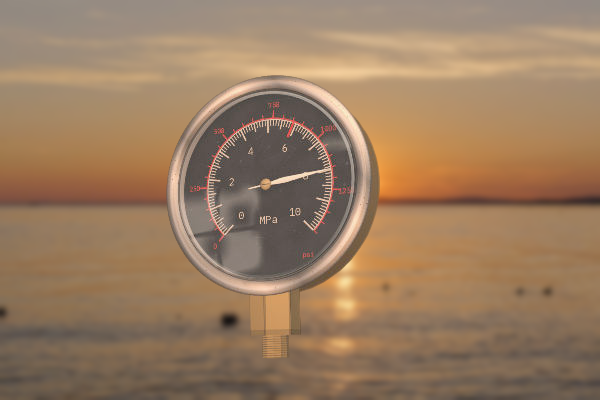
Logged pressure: 8 (MPa)
